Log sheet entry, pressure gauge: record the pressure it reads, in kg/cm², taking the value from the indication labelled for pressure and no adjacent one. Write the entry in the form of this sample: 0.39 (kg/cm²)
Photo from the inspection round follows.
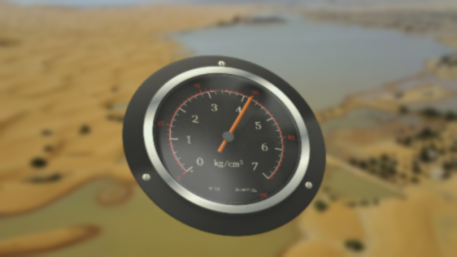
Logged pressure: 4.2 (kg/cm²)
